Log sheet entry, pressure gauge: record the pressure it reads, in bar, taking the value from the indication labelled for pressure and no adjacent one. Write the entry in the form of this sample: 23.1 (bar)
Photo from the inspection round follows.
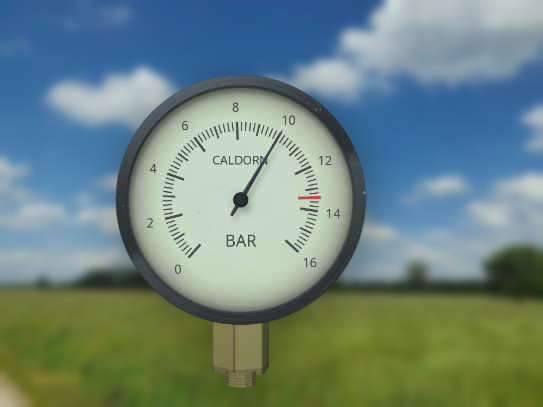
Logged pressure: 10 (bar)
